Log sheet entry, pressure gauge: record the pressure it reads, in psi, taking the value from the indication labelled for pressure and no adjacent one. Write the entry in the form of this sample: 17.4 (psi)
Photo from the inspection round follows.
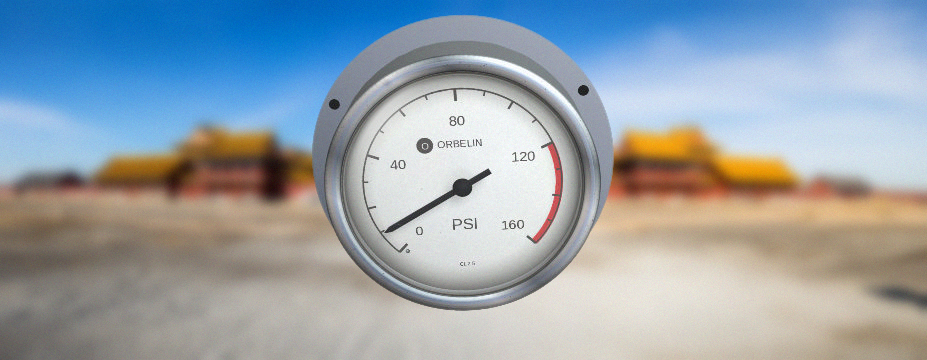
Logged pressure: 10 (psi)
